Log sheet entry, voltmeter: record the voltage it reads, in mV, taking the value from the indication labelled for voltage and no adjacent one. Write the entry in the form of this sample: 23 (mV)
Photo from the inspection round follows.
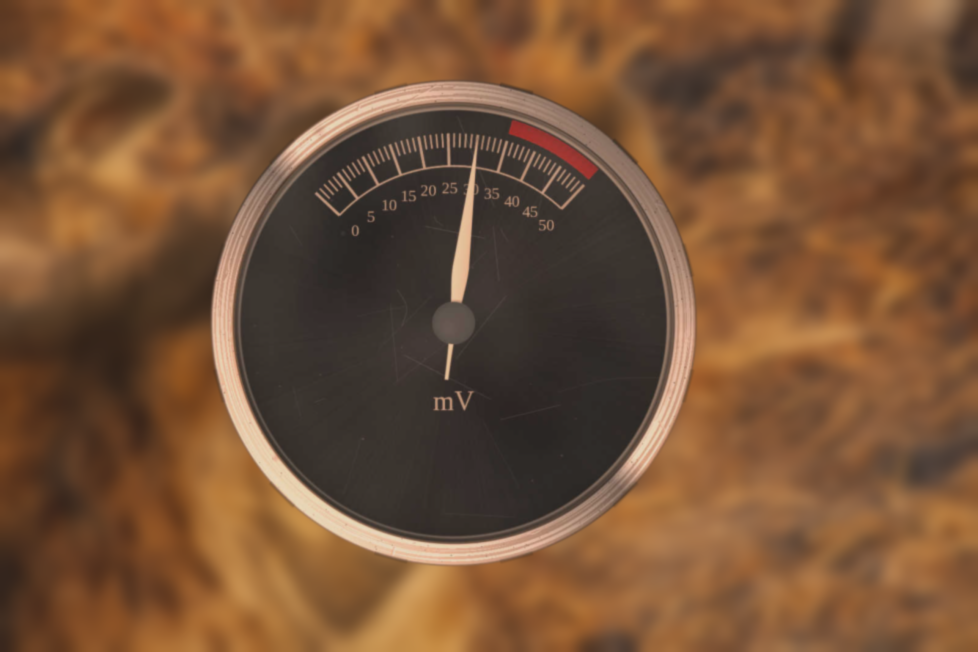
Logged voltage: 30 (mV)
